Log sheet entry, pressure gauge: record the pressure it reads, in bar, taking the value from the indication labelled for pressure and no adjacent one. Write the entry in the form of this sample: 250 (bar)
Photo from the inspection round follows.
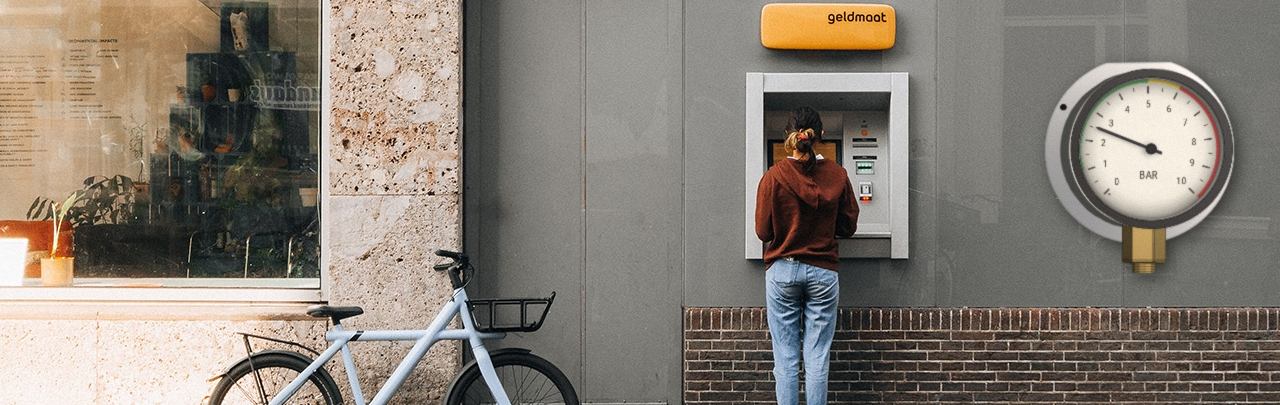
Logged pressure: 2.5 (bar)
